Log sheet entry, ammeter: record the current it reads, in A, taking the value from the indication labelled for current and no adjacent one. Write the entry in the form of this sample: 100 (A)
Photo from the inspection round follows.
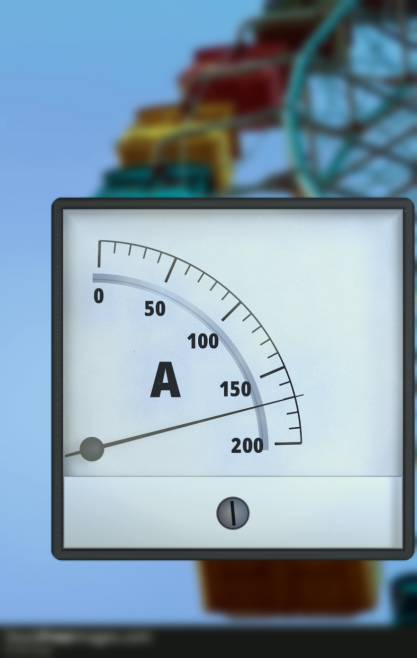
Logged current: 170 (A)
